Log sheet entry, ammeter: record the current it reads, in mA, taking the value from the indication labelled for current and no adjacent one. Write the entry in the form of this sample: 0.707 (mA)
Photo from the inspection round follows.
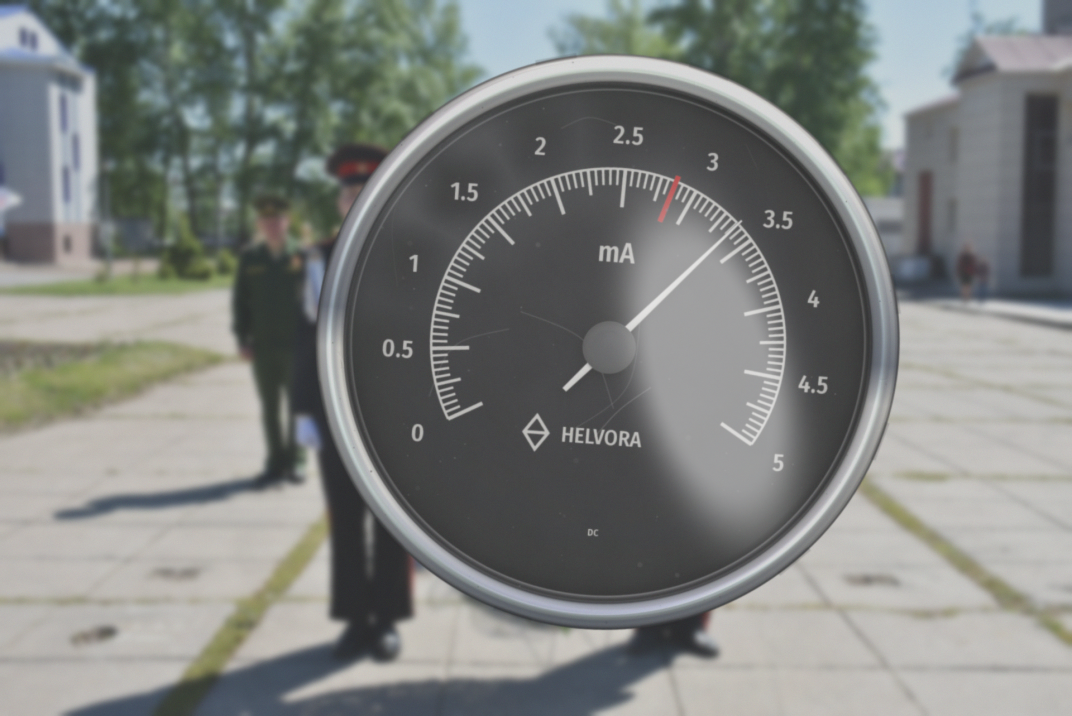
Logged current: 3.35 (mA)
